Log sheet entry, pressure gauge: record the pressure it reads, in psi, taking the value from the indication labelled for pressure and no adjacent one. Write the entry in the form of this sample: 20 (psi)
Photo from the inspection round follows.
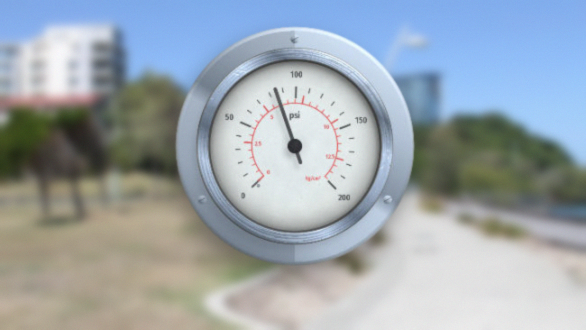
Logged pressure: 85 (psi)
